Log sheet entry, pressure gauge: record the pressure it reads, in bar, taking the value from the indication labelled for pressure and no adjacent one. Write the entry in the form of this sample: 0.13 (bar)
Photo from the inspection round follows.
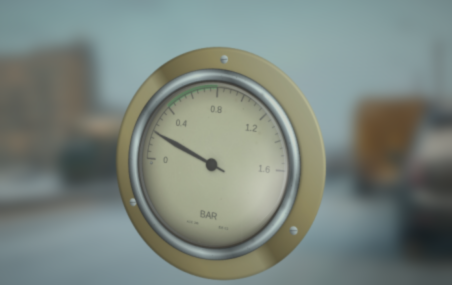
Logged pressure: 0.2 (bar)
